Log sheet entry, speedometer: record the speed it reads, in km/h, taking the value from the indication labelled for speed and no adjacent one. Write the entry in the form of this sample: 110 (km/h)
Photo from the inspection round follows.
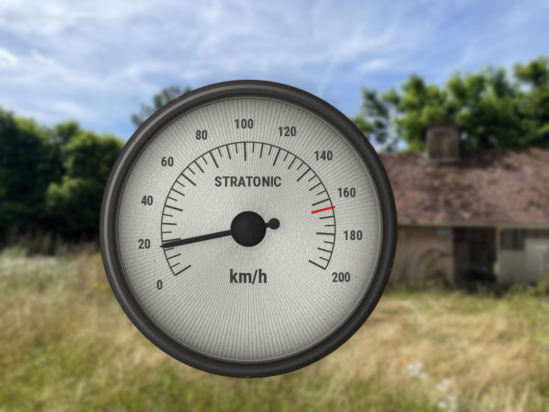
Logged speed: 17.5 (km/h)
